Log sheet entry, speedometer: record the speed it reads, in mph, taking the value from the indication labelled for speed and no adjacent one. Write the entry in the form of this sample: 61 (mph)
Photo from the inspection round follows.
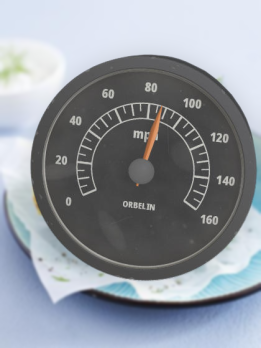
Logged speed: 87.5 (mph)
